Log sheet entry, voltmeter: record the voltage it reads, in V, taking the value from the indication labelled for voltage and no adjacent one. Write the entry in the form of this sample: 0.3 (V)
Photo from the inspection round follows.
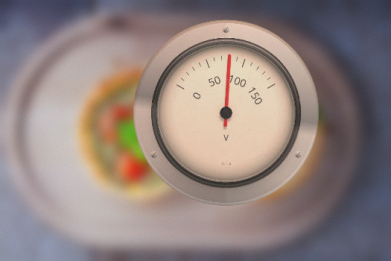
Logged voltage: 80 (V)
